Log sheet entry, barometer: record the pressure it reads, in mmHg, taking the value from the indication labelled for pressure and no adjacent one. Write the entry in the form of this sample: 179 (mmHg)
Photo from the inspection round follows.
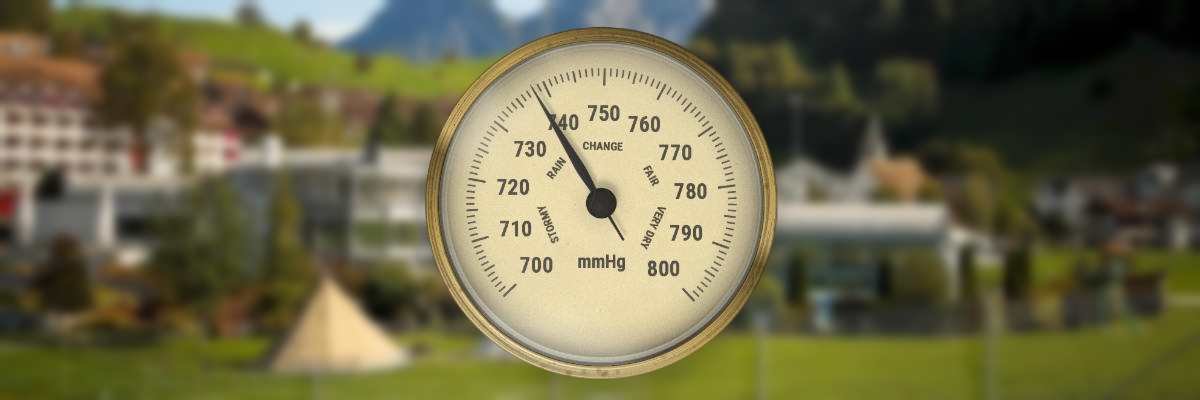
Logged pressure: 738 (mmHg)
